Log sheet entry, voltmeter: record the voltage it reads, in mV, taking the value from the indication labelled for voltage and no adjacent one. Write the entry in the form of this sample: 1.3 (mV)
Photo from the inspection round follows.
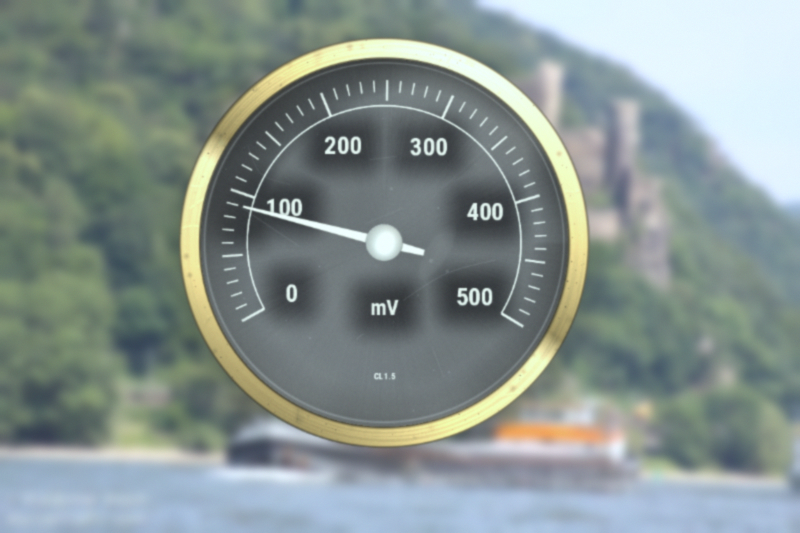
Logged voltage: 90 (mV)
